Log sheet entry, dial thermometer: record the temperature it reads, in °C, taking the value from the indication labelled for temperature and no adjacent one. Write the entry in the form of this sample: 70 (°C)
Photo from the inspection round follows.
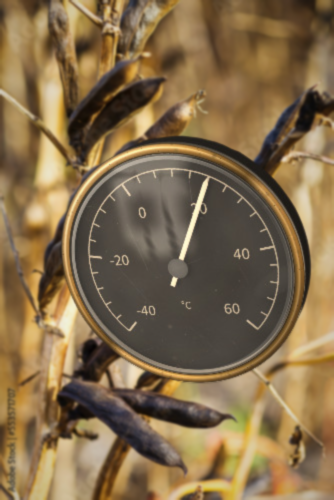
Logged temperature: 20 (°C)
